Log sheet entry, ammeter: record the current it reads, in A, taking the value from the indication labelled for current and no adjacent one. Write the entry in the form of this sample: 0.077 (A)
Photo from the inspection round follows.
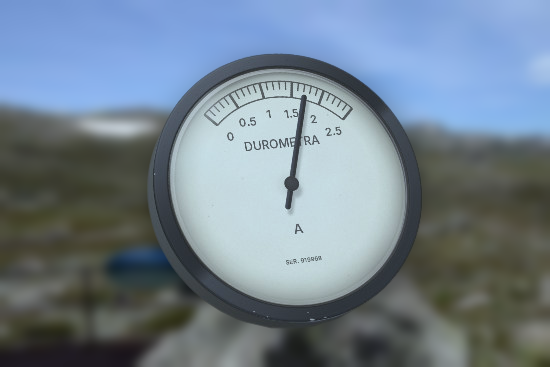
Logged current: 1.7 (A)
